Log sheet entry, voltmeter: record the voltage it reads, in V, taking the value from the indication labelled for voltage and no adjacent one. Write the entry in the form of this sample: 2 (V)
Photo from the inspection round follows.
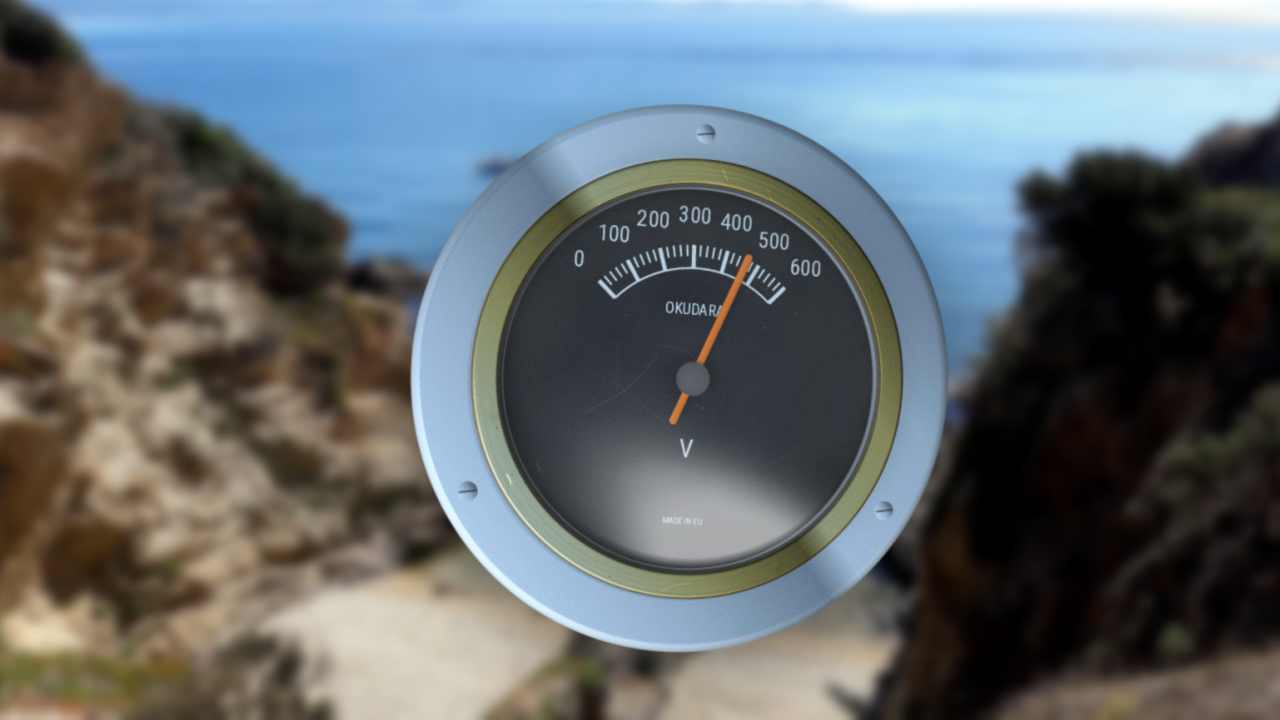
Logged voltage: 460 (V)
